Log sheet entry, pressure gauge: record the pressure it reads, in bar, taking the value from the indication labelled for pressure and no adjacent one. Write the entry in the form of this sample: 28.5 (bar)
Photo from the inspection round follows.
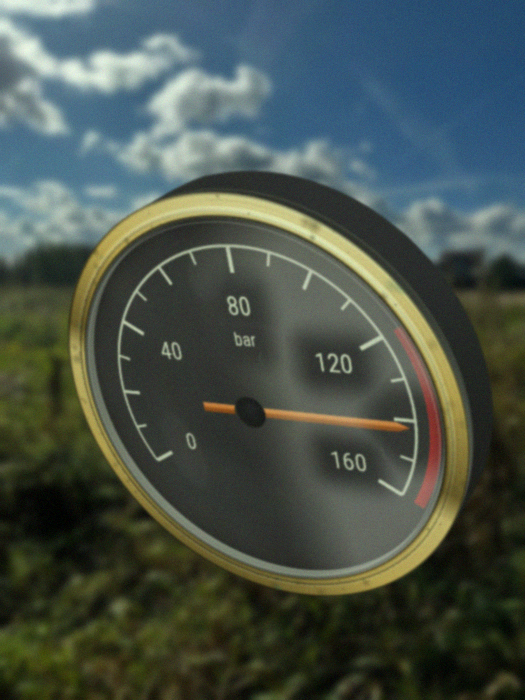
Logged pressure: 140 (bar)
